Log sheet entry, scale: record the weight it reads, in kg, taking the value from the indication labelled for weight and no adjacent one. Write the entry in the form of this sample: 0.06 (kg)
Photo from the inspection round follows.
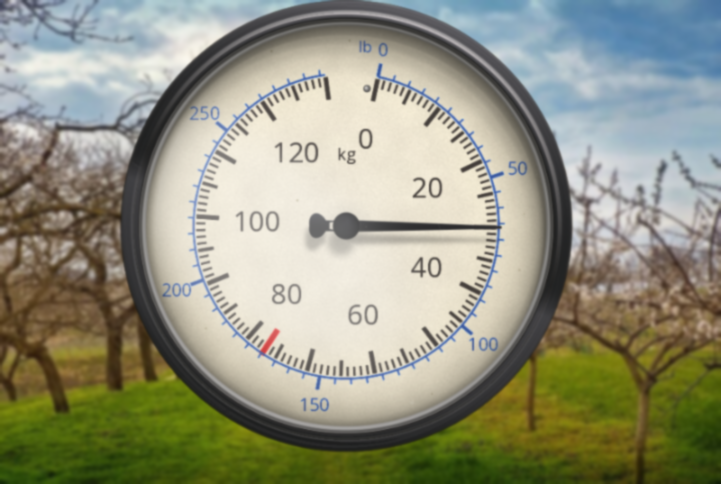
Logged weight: 30 (kg)
